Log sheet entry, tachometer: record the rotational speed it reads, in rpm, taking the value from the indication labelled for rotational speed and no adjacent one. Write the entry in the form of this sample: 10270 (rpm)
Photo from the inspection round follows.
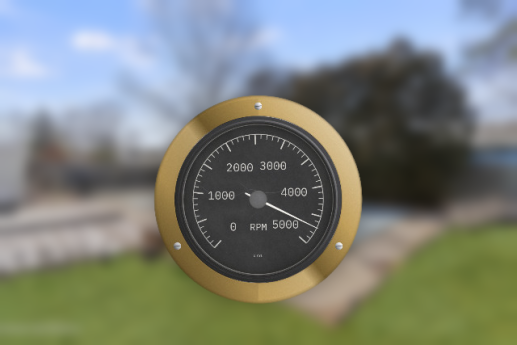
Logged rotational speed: 4700 (rpm)
